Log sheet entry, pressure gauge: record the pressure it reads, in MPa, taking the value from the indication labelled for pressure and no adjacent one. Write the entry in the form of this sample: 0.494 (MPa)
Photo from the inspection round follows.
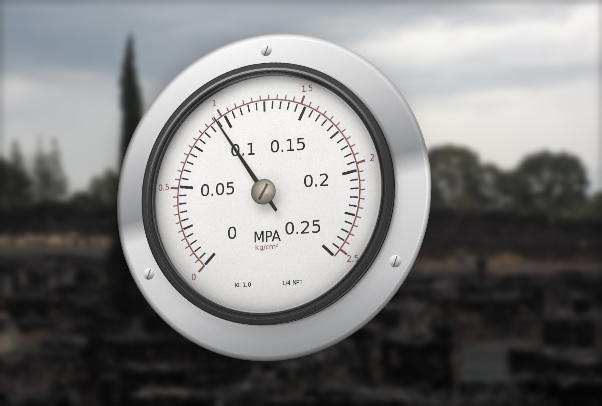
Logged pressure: 0.095 (MPa)
